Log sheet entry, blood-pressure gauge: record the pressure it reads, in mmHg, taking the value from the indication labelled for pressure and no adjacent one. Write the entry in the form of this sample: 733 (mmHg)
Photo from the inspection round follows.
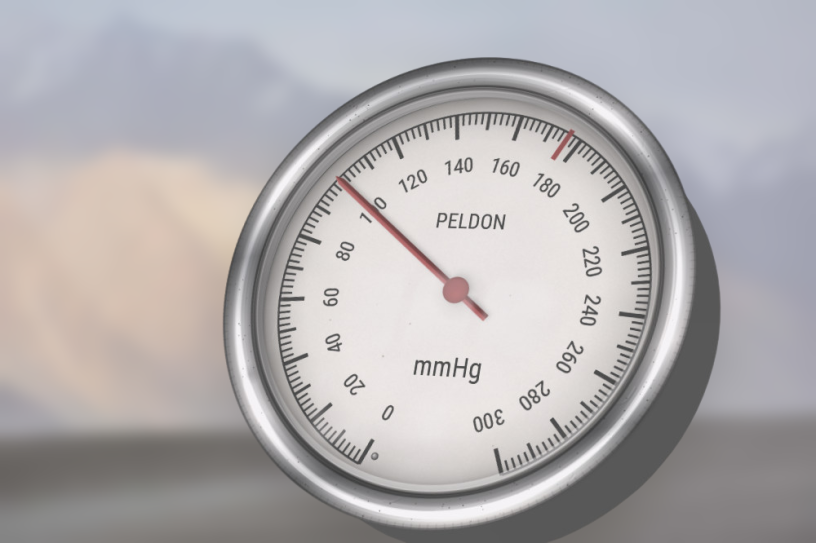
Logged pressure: 100 (mmHg)
